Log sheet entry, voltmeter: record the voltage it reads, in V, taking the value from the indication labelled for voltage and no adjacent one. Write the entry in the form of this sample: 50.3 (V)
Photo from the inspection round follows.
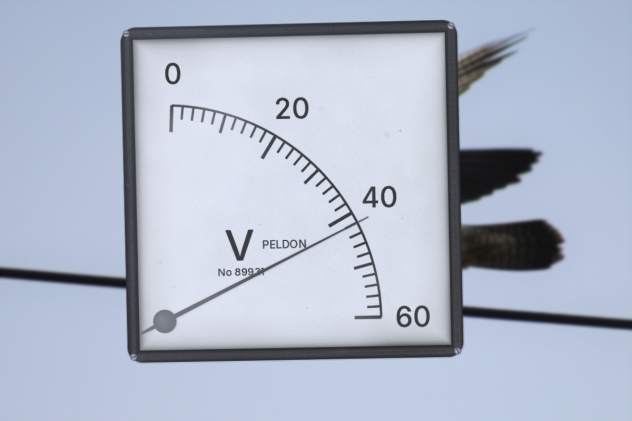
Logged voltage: 42 (V)
